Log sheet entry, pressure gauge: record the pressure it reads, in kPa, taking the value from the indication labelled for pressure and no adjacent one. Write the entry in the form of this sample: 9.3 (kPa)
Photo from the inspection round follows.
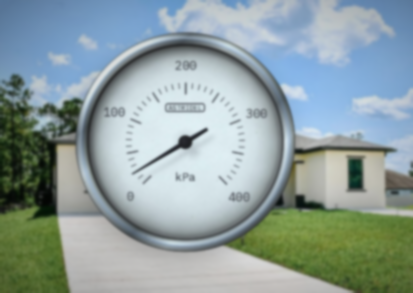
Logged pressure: 20 (kPa)
